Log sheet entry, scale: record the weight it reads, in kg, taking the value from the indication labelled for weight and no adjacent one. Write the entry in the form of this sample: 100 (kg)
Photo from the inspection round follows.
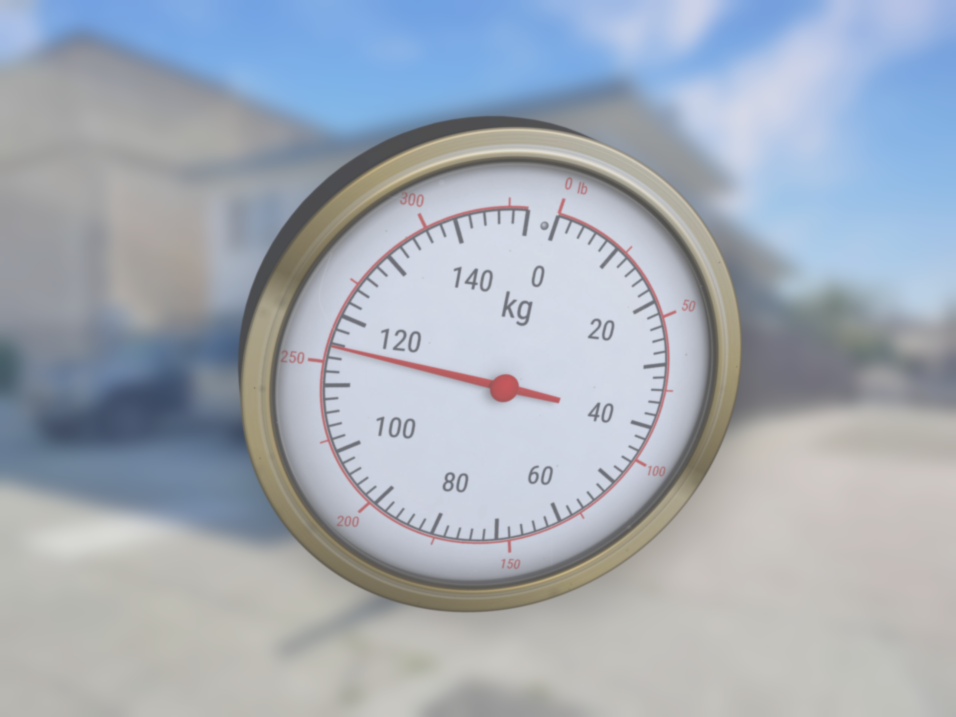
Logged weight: 116 (kg)
